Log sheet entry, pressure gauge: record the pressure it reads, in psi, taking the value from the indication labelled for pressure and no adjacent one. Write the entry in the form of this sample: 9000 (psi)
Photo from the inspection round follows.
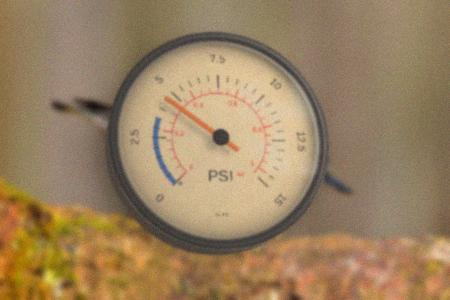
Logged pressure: 4.5 (psi)
